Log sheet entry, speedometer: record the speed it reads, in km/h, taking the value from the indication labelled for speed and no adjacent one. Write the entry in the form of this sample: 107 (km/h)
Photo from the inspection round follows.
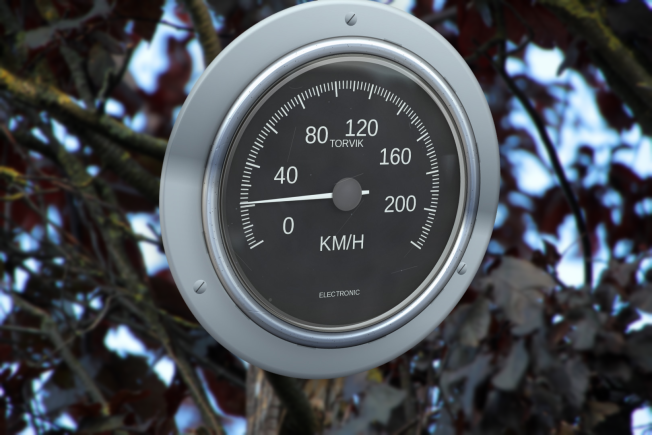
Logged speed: 22 (km/h)
